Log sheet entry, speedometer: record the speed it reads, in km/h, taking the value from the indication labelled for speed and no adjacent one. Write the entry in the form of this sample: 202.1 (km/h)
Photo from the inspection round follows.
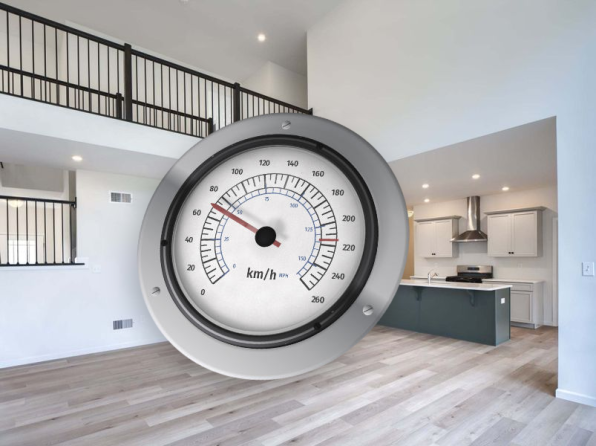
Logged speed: 70 (km/h)
